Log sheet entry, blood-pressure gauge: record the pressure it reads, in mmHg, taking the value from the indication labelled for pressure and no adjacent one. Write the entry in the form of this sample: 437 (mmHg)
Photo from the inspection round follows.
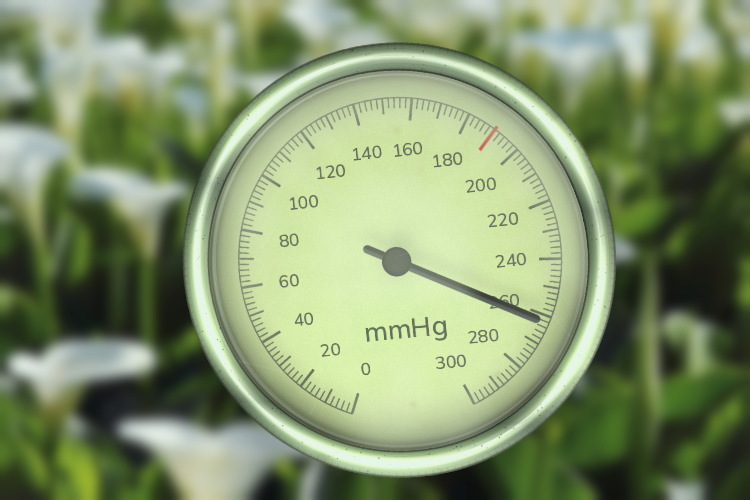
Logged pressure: 262 (mmHg)
